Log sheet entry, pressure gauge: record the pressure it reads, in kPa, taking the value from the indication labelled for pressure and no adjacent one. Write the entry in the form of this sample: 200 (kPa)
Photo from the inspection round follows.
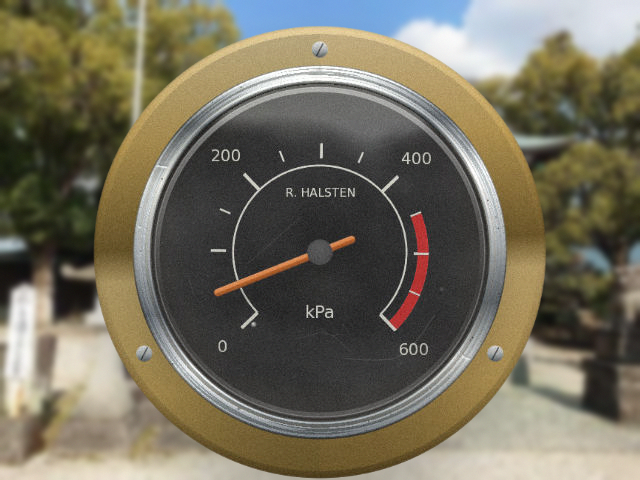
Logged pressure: 50 (kPa)
